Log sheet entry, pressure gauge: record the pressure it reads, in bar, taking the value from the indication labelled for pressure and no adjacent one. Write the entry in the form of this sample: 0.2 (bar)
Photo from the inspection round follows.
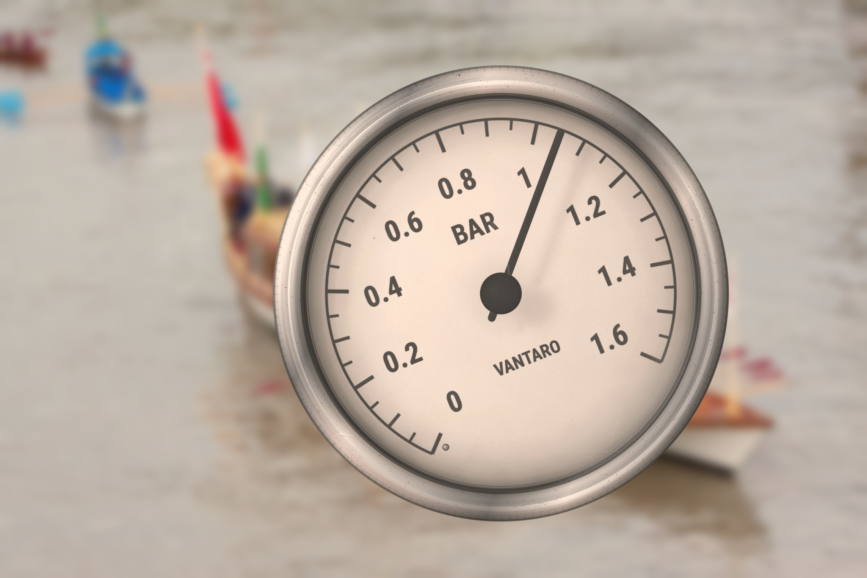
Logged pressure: 1.05 (bar)
